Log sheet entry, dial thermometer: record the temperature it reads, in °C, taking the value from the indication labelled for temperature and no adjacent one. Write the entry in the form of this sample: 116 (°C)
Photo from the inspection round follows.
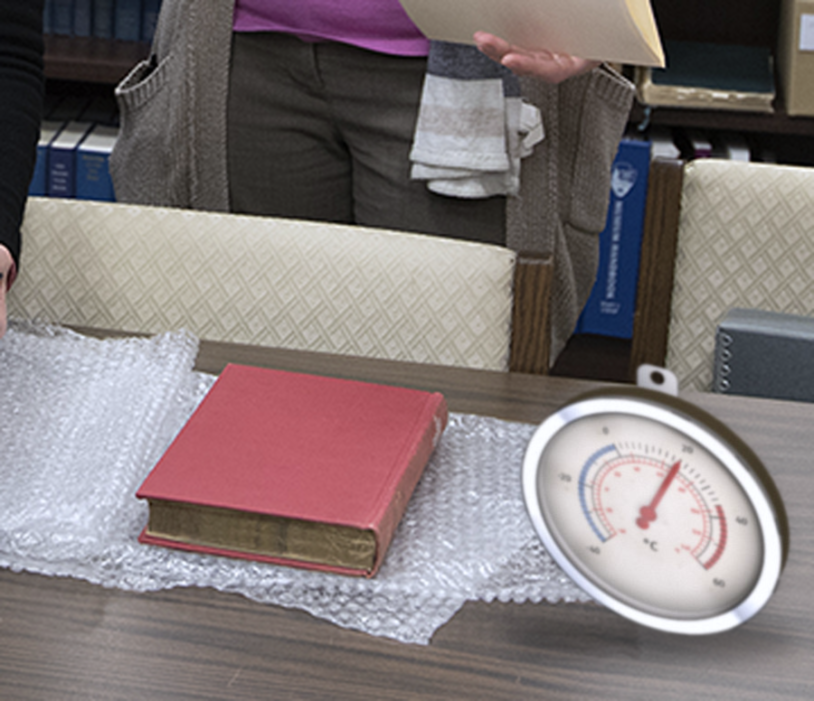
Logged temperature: 20 (°C)
